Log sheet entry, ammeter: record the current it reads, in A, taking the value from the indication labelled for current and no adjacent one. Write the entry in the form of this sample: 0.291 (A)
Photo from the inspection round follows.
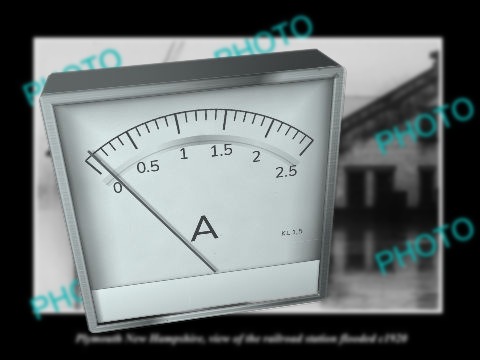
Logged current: 0.1 (A)
